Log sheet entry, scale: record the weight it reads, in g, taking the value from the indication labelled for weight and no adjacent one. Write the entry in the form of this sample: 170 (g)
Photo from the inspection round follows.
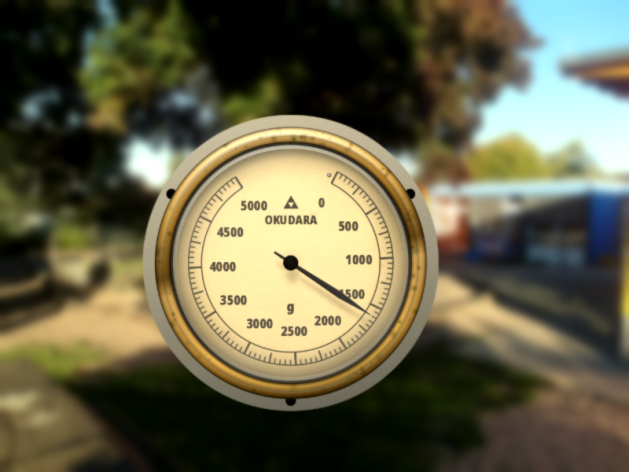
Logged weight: 1600 (g)
